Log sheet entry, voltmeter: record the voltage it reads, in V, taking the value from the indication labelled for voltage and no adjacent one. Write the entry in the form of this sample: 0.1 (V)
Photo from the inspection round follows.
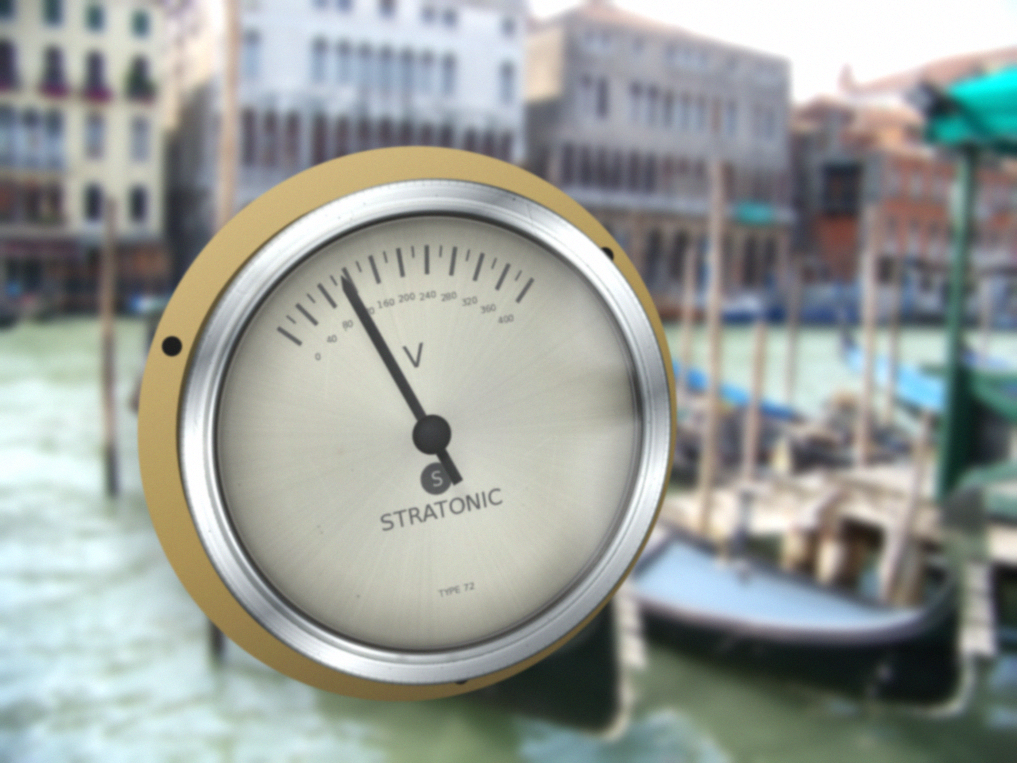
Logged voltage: 110 (V)
